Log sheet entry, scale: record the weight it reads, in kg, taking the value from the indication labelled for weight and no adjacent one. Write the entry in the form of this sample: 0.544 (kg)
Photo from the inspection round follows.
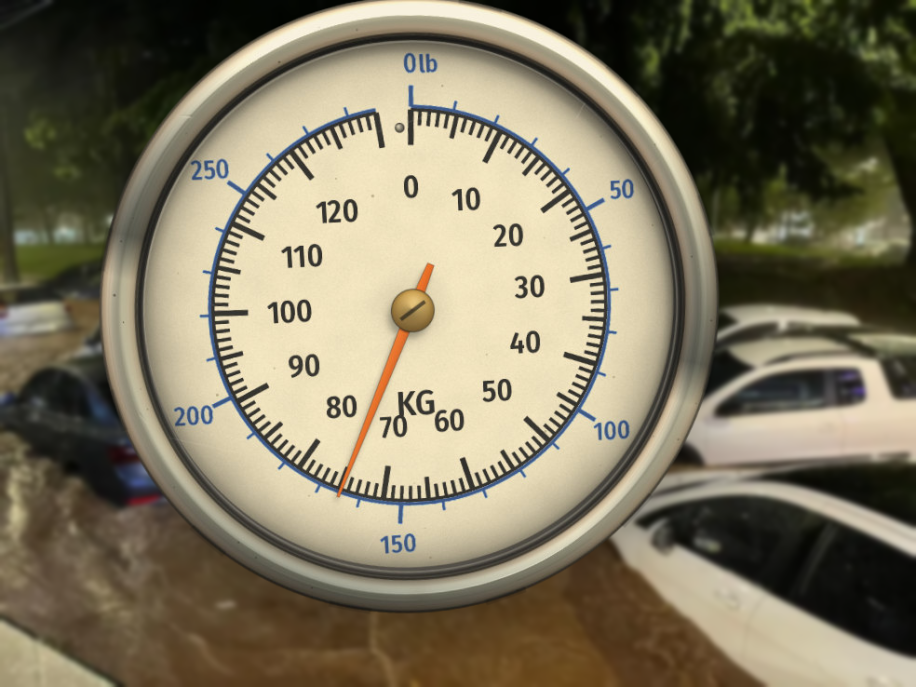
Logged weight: 75 (kg)
